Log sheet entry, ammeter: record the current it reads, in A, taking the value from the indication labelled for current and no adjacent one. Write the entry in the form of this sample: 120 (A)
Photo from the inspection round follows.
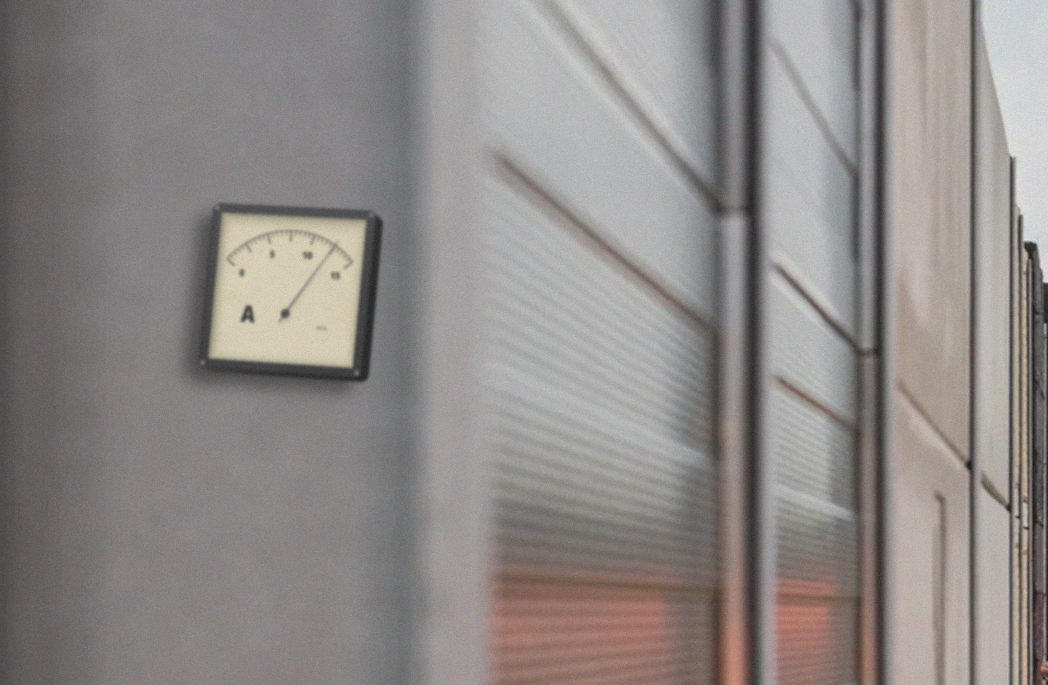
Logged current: 12.5 (A)
